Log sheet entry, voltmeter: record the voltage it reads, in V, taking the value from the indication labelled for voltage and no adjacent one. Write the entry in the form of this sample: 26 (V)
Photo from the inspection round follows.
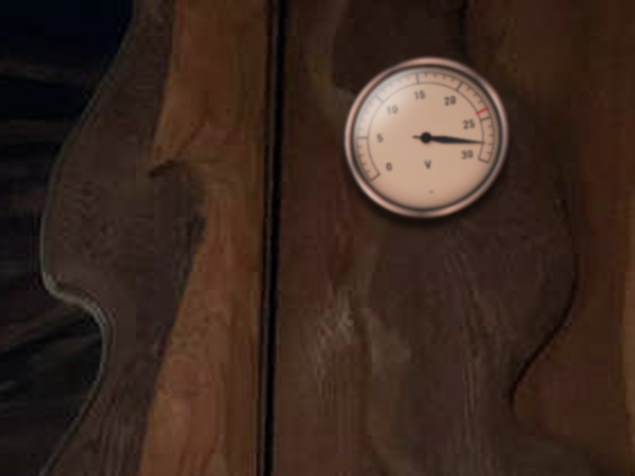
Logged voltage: 28 (V)
